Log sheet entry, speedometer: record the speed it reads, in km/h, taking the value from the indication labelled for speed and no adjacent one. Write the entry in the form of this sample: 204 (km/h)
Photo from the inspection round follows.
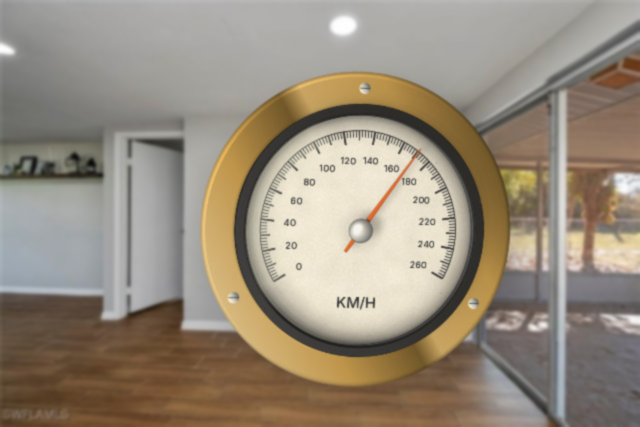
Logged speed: 170 (km/h)
